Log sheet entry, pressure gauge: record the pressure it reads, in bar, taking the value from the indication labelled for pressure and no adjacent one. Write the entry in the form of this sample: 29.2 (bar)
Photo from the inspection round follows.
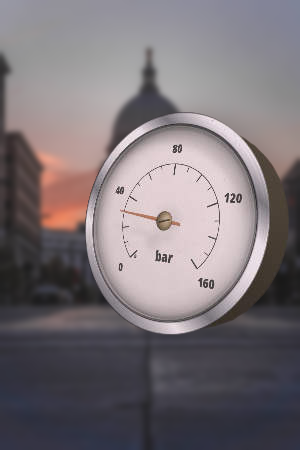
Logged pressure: 30 (bar)
